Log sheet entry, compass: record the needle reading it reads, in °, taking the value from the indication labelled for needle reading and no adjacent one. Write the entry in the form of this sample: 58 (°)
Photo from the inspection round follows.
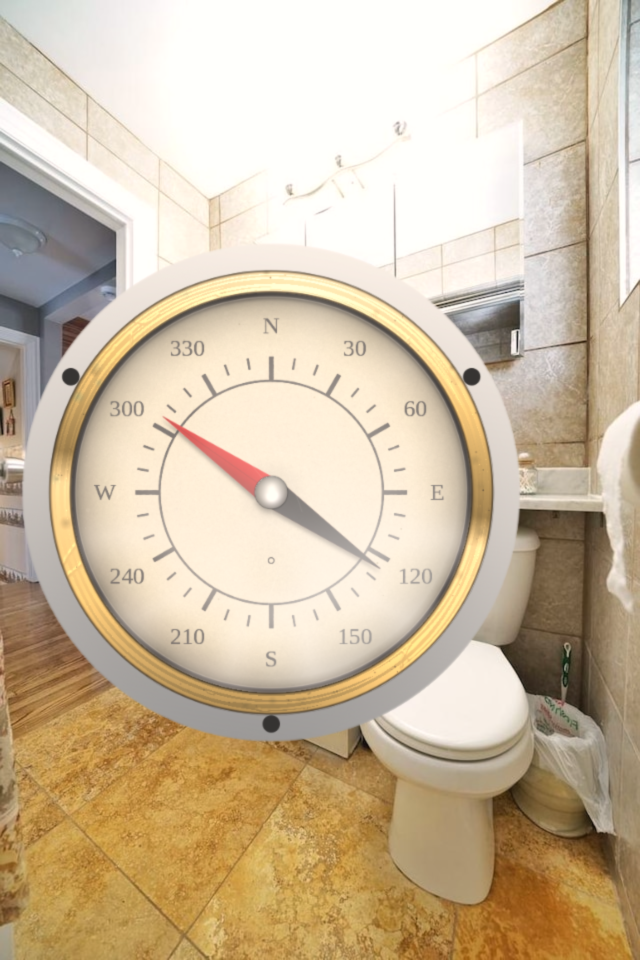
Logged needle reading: 305 (°)
